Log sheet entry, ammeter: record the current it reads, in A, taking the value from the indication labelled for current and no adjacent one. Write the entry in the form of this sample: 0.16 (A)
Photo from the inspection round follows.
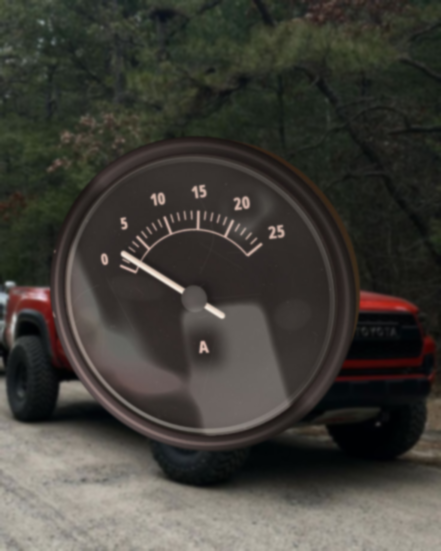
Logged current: 2 (A)
